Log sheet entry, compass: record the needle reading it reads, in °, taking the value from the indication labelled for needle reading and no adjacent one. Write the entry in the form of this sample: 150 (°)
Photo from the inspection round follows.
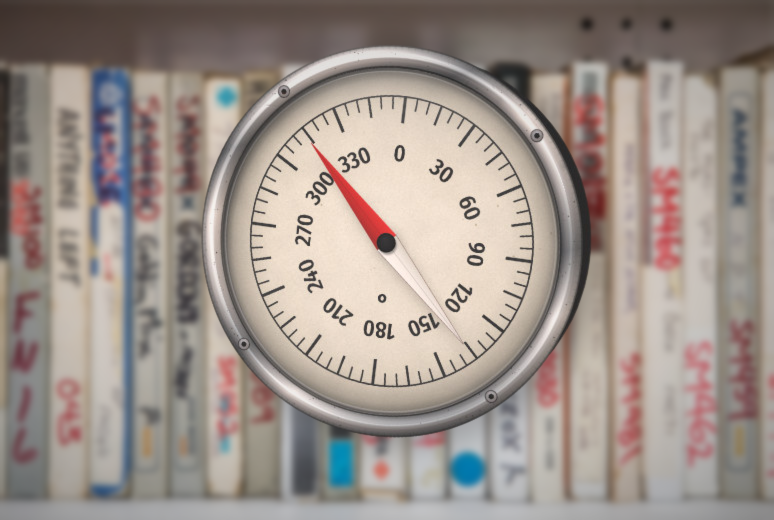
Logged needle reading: 315 (°)
